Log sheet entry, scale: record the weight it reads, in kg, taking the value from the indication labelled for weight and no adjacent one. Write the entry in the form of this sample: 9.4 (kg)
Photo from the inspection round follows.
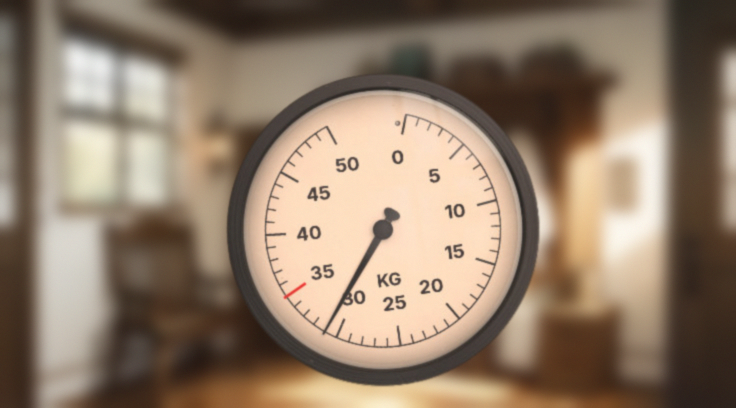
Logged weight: 31 (kg)
